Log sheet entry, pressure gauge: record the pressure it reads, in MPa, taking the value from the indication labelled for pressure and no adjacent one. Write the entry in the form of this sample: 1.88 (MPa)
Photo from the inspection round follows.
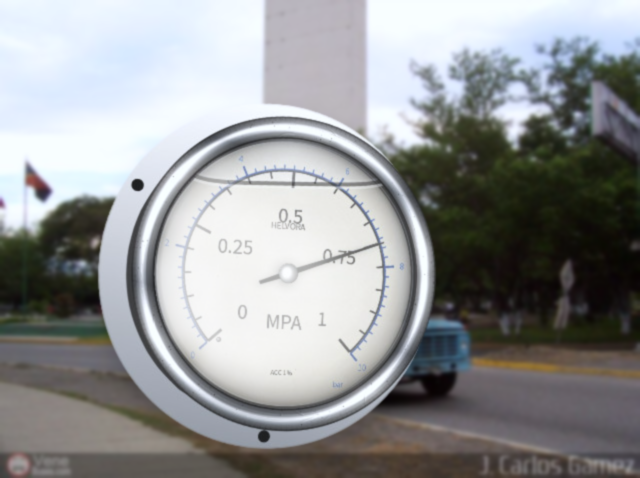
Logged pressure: 0.75 (MPa)
